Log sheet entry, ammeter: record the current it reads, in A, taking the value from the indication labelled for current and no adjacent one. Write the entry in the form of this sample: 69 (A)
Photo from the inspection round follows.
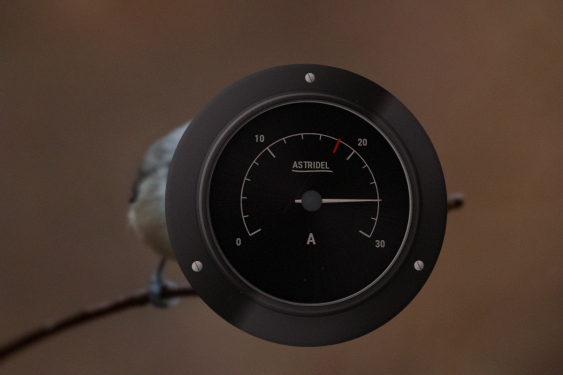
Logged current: 26 (A)
